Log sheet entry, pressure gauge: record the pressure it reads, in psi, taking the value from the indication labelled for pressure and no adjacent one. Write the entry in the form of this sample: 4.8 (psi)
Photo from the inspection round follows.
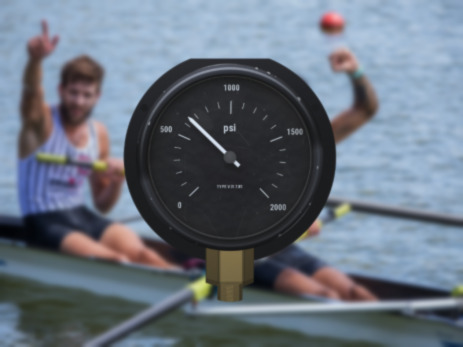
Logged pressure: 650 (psi)
